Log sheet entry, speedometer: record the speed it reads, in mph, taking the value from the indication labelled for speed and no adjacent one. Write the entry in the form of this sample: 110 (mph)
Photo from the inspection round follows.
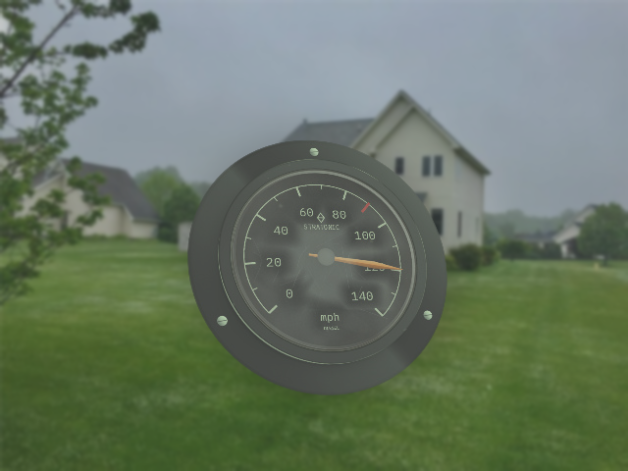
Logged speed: 120 (mph)
